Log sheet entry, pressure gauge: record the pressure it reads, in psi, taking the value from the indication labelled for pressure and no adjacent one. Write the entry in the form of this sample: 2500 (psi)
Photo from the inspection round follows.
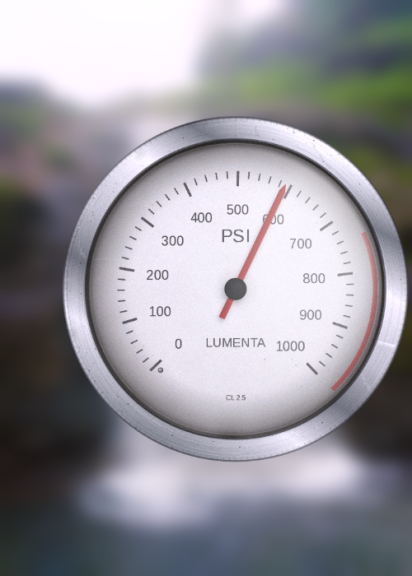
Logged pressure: 590 (psi)
